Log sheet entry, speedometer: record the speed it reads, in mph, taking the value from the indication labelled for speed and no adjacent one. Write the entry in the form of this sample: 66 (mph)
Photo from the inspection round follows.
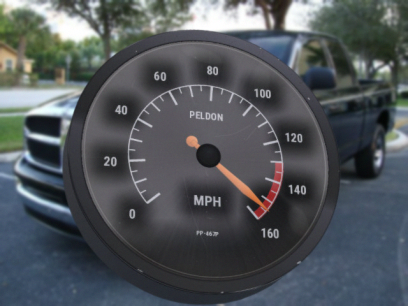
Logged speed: 155 (mph)
